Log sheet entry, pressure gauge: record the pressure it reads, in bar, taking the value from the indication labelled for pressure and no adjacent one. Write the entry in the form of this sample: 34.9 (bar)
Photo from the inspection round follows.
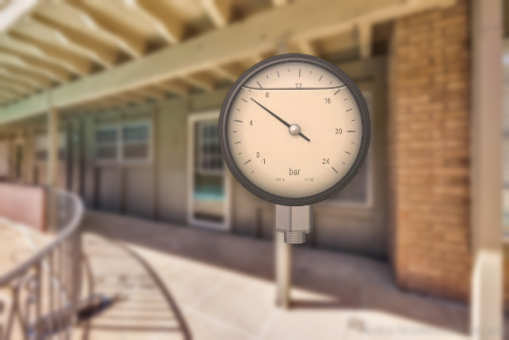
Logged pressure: 6.5 (bar)
